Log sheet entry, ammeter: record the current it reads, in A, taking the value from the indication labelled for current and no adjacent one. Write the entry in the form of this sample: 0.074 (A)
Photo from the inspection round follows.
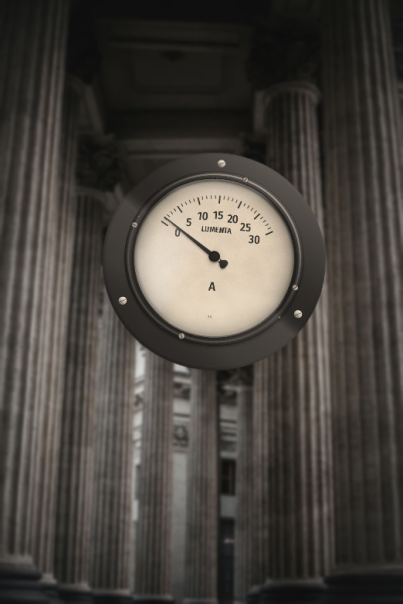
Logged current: 1 (A)
